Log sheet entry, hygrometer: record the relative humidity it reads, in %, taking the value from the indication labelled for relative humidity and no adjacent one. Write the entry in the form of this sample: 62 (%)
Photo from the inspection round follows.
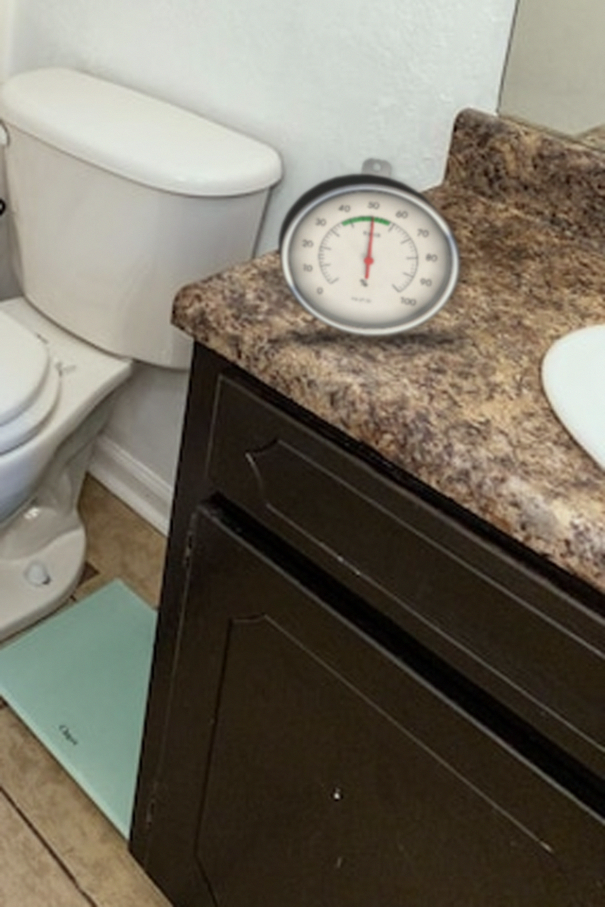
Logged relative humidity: 50 (%)
